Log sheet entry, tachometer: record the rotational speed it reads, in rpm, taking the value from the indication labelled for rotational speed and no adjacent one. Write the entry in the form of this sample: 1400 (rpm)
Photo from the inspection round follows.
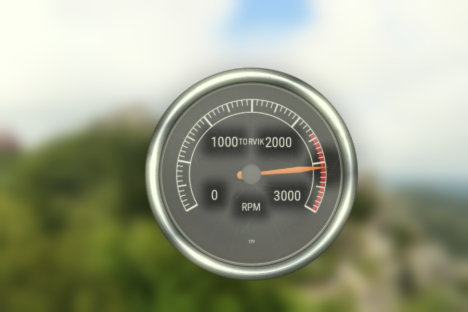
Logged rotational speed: 2550 (rpm)
